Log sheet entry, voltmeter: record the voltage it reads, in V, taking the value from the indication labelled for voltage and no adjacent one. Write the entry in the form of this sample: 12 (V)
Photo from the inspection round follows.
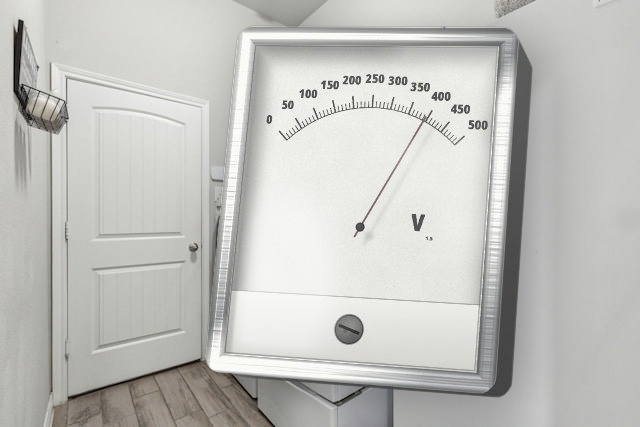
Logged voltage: 400 (V)
